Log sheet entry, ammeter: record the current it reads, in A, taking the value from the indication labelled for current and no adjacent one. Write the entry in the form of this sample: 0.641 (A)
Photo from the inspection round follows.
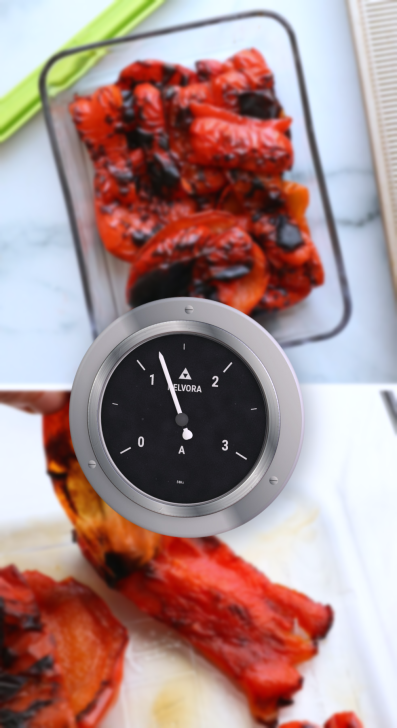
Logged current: 1.25 (A)
